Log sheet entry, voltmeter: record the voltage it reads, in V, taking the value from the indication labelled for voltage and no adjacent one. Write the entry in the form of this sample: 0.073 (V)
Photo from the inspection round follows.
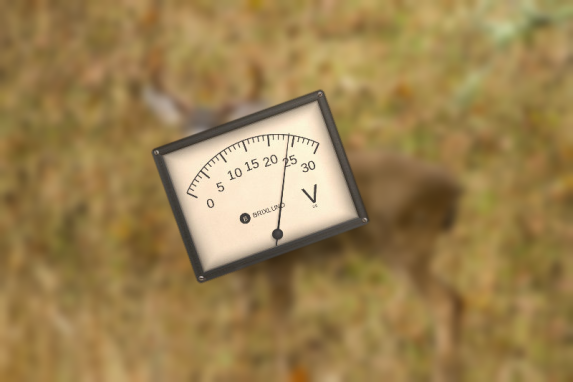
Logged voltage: 24 (V)
